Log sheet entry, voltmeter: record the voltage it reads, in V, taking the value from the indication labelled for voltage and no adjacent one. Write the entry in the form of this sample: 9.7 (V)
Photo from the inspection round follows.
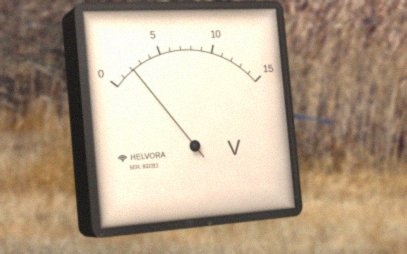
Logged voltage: 2 (V)
